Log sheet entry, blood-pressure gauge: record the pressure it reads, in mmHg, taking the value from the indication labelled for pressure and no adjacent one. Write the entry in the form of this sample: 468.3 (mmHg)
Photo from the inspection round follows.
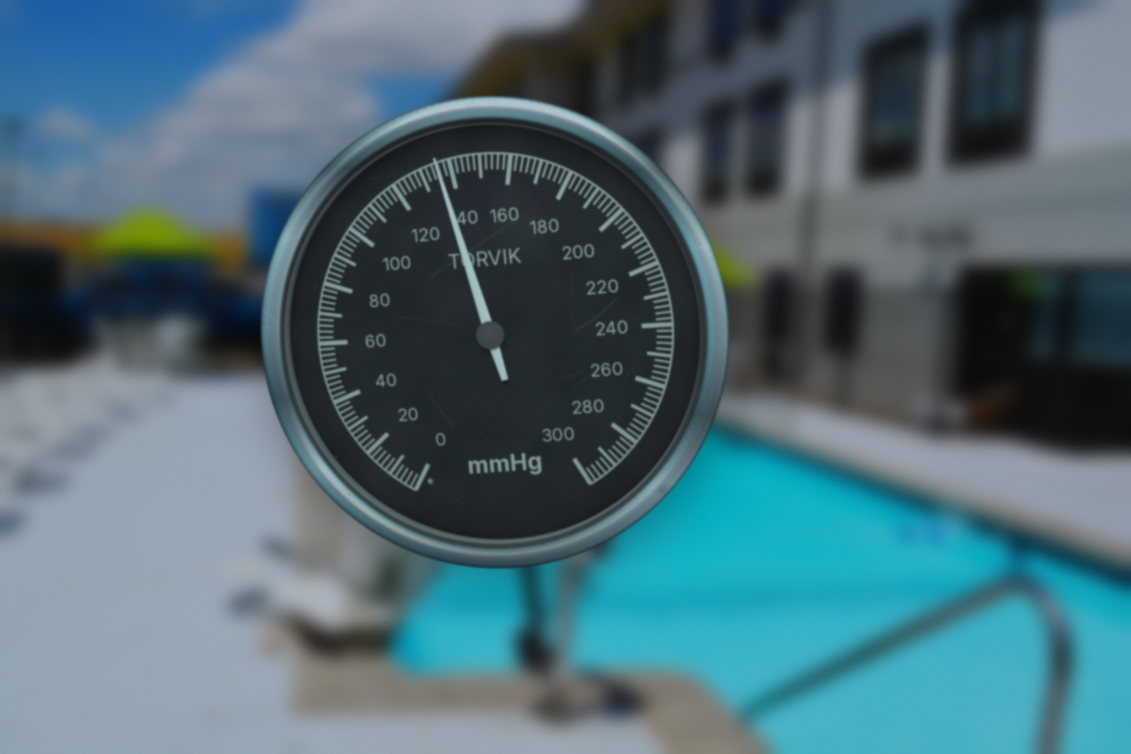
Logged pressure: 136 (mmHg)
